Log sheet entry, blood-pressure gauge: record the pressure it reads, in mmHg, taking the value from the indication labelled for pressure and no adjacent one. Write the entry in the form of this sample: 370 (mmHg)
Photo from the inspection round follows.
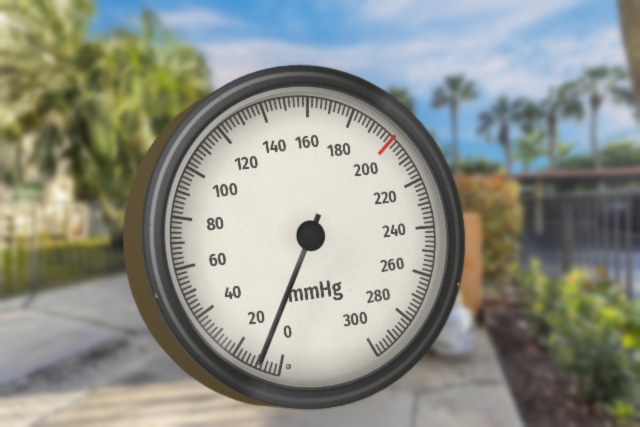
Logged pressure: 10 (mmHg)
